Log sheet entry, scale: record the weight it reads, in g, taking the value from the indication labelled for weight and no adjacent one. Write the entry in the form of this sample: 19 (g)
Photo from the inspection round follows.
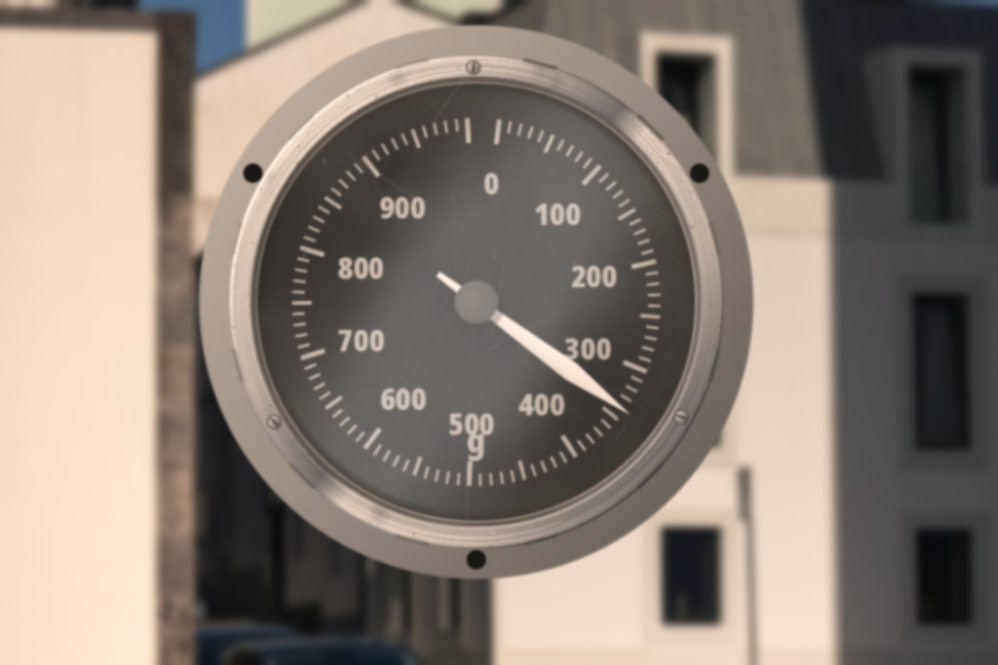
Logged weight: 340 (g)
